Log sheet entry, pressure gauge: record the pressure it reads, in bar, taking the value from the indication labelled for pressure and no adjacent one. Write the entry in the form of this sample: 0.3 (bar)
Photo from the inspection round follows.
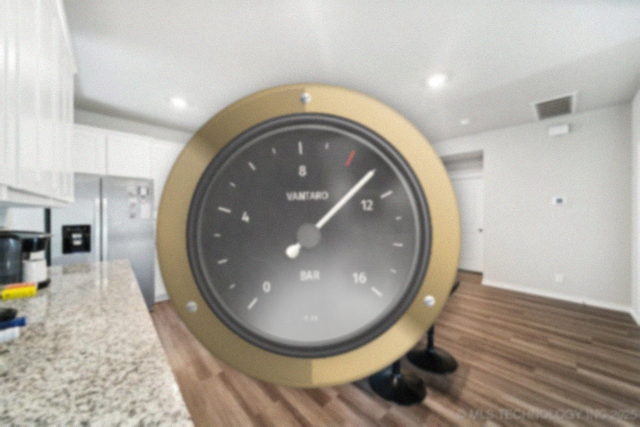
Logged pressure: 11 (bar)
